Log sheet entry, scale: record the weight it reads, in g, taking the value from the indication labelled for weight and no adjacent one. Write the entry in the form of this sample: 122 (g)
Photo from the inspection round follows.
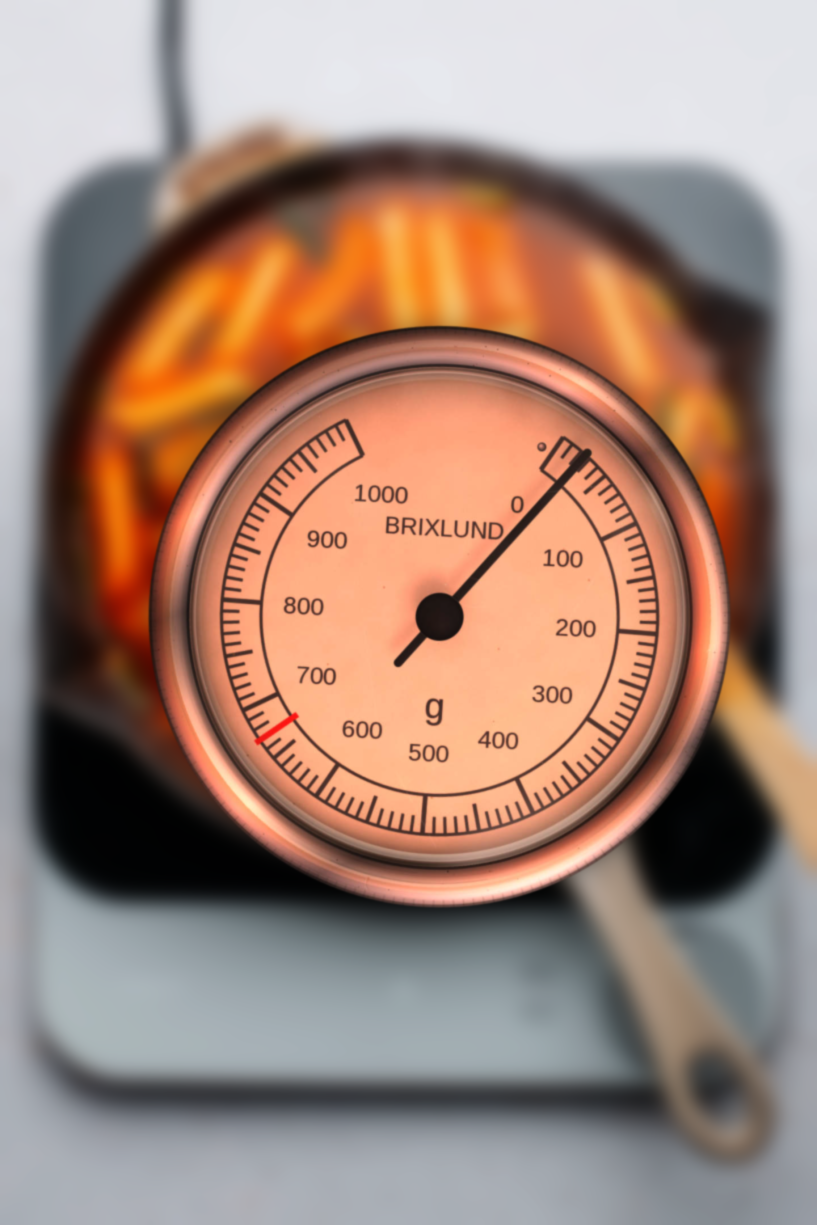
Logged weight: 25 (g)
